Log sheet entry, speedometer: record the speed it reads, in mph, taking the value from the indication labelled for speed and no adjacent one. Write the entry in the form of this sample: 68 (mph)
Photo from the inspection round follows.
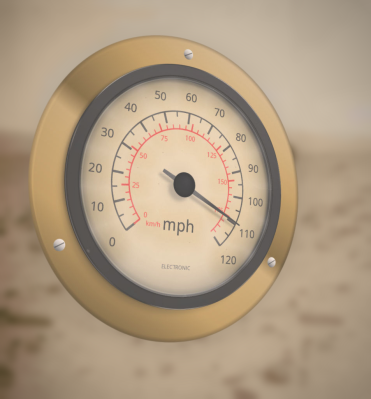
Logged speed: 110 (mph)
